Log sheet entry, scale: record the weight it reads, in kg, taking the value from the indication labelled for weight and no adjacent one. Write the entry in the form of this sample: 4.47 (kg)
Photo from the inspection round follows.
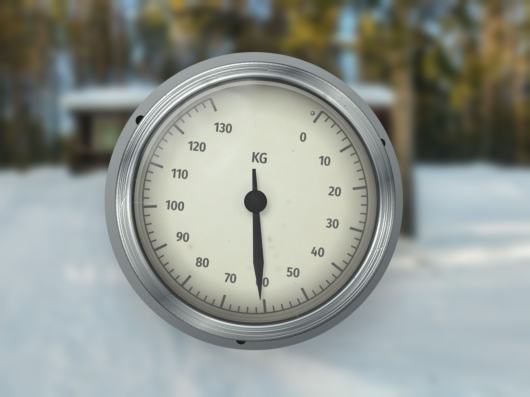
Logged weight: 61 (kg)
